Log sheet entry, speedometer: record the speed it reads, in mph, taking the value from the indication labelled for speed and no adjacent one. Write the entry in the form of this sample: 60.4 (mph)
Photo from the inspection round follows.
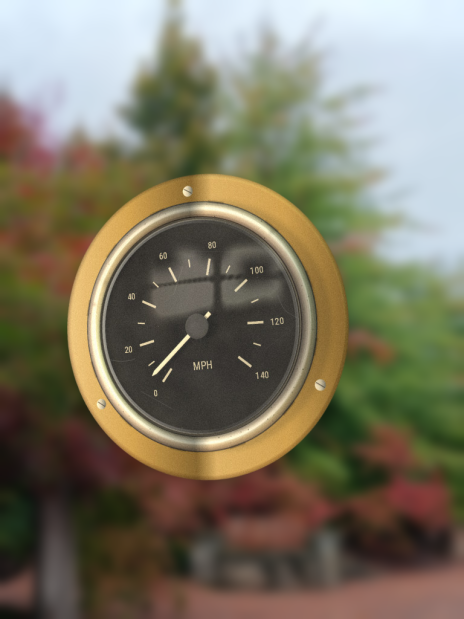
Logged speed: 5 (mph)
